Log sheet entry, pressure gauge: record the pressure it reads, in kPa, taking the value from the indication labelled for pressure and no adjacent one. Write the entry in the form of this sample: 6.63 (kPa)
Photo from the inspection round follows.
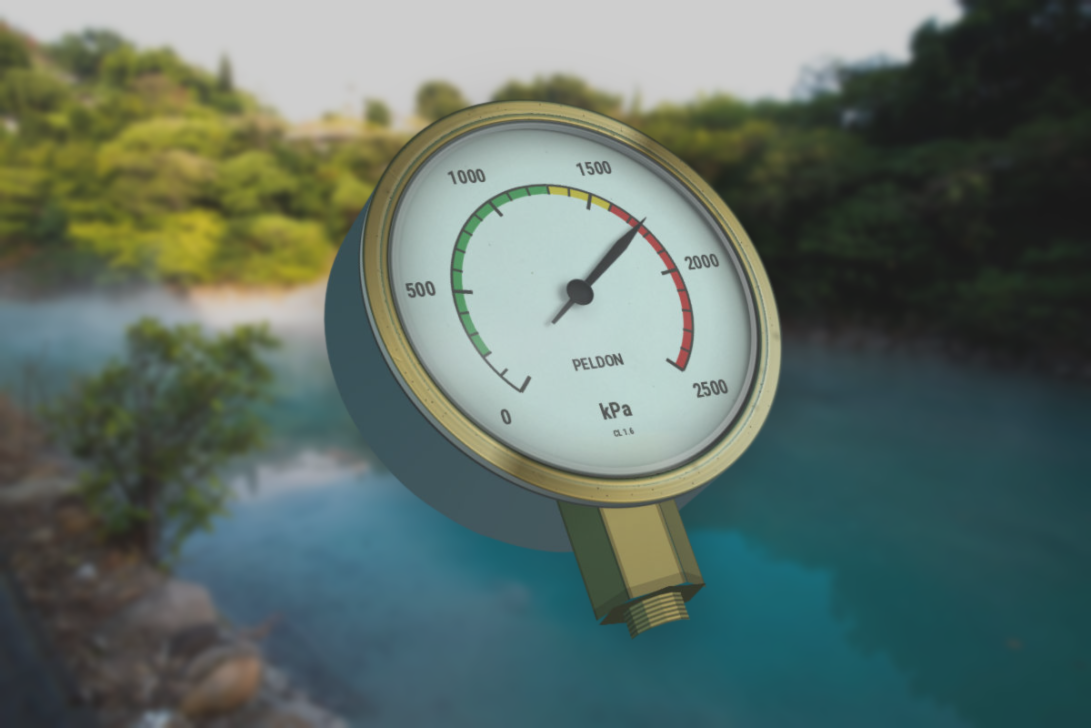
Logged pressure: 1750 (kPa)
